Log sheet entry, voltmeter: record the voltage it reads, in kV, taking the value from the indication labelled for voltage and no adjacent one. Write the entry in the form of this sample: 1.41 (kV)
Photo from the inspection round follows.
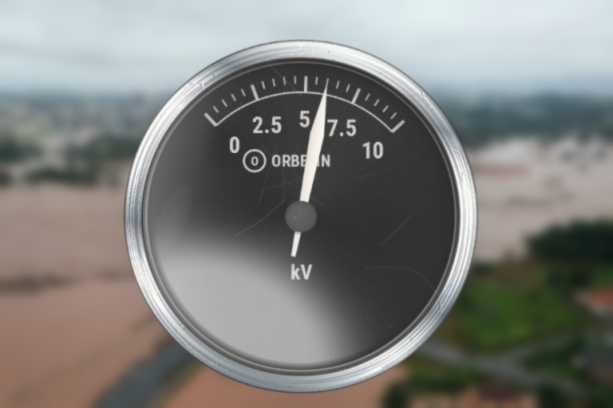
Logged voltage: 6 (kV)
